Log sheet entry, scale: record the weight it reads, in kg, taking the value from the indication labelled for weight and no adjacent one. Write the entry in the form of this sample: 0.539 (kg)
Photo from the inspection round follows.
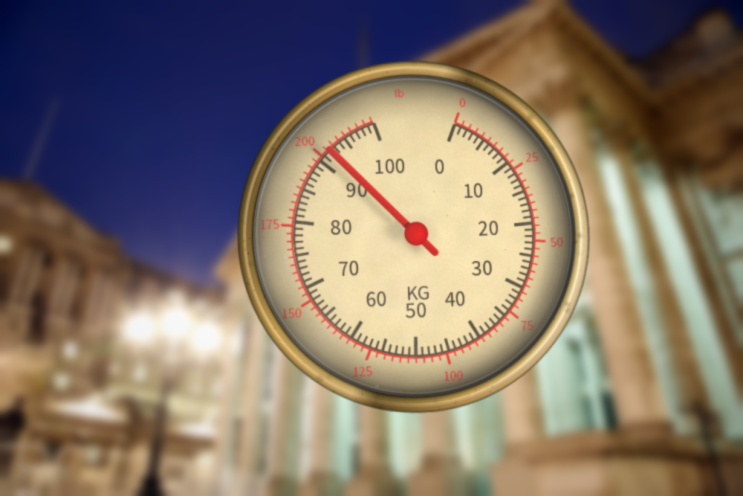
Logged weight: 92 (kg)
